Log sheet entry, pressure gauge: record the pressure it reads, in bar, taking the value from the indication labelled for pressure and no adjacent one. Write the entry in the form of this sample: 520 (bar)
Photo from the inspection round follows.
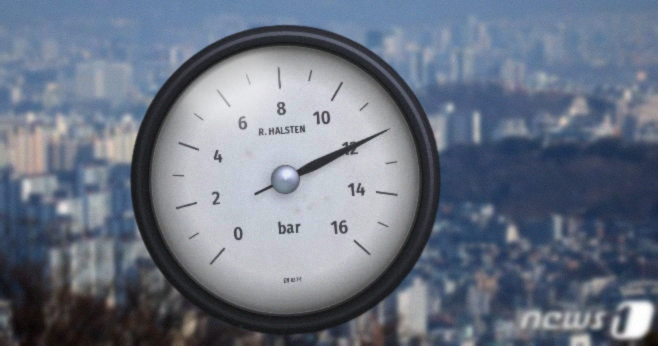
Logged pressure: 12 (bar)
